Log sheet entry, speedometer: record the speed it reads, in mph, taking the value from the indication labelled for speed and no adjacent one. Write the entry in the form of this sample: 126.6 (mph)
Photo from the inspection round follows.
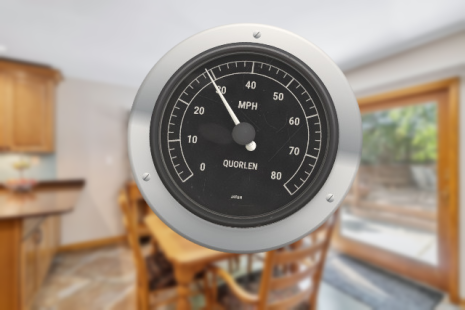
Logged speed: 29 (mph)
